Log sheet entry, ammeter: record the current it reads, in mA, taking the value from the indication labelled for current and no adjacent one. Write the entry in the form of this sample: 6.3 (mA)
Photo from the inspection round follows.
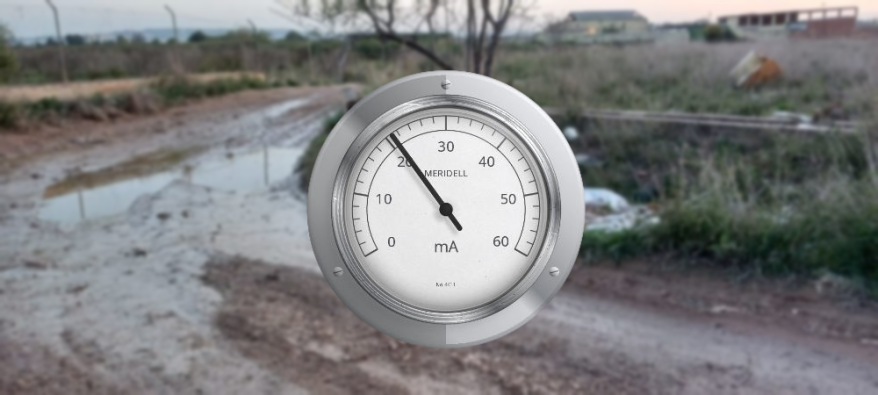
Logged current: 21 (mA)
